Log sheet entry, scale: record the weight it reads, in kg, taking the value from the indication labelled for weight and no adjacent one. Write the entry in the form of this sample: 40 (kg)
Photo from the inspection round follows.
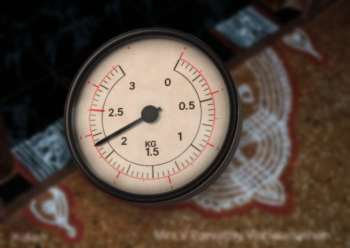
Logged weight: 2.15 (kg)
